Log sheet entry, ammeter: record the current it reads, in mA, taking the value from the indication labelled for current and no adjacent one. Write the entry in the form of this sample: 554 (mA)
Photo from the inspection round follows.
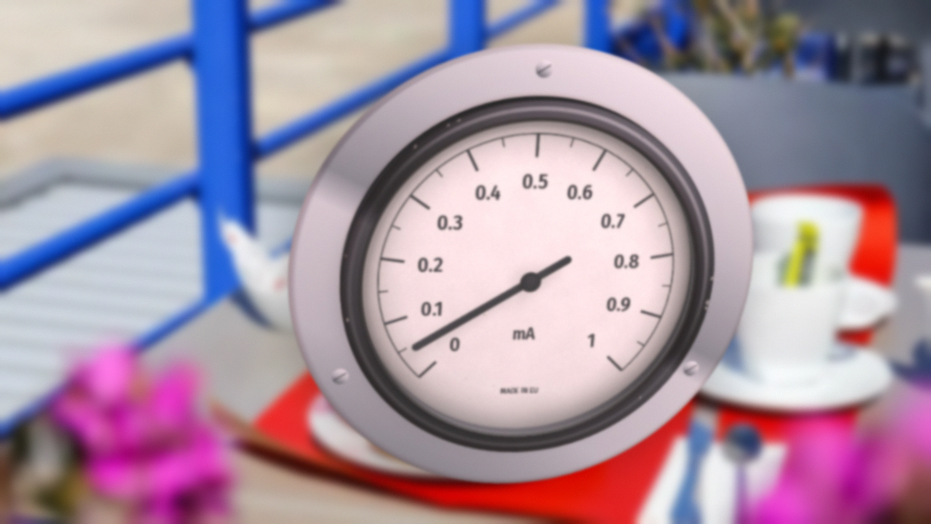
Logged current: 0.05 (mA)
